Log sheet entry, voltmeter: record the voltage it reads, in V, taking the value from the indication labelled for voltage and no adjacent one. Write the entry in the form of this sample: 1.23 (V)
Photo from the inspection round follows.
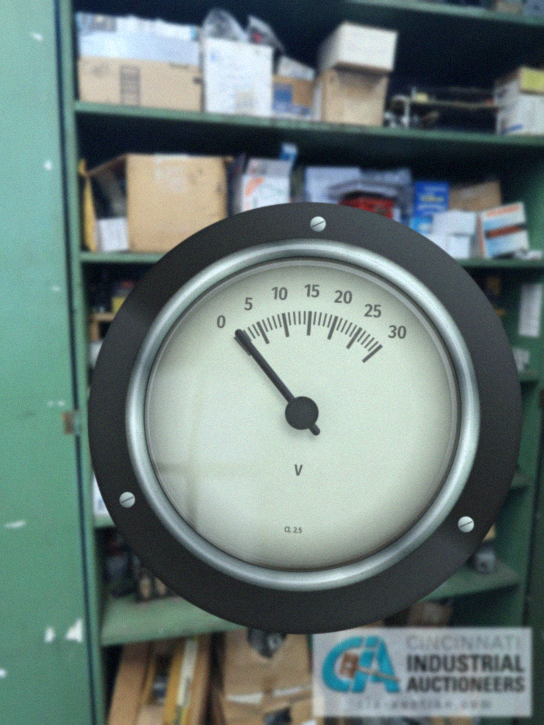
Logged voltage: 1 (V)
